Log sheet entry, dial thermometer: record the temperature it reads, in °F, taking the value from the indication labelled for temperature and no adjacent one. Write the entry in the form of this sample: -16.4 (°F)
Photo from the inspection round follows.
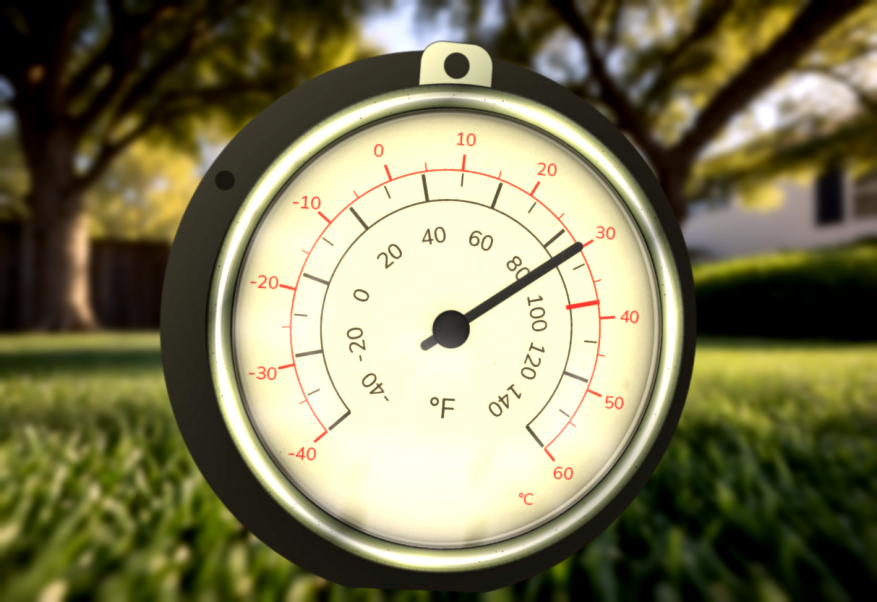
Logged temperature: 85 (°F)
